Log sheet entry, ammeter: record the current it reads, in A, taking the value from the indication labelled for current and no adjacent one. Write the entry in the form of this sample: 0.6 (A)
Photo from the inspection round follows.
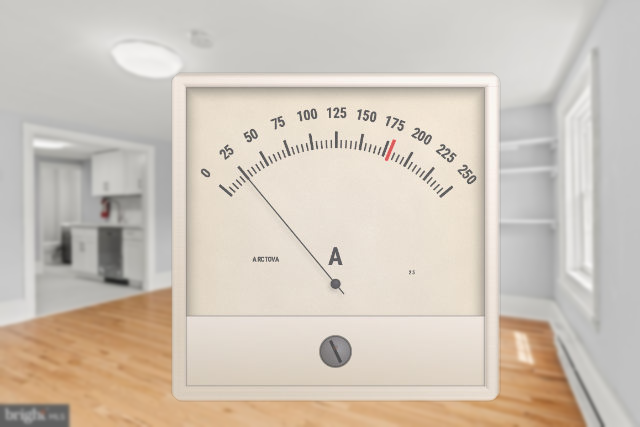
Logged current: 25 (A)
